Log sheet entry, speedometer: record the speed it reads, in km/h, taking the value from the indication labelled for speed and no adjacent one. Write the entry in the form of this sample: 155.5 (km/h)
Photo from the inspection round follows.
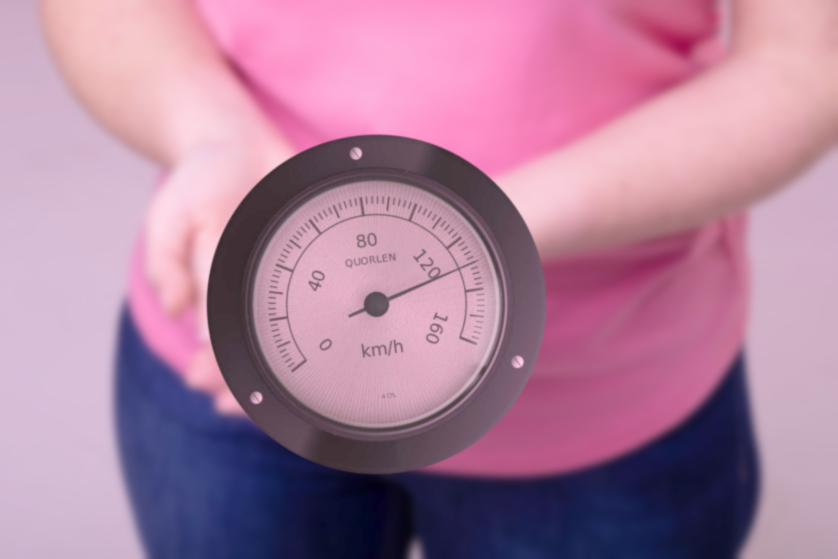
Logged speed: 130 (km/h)
